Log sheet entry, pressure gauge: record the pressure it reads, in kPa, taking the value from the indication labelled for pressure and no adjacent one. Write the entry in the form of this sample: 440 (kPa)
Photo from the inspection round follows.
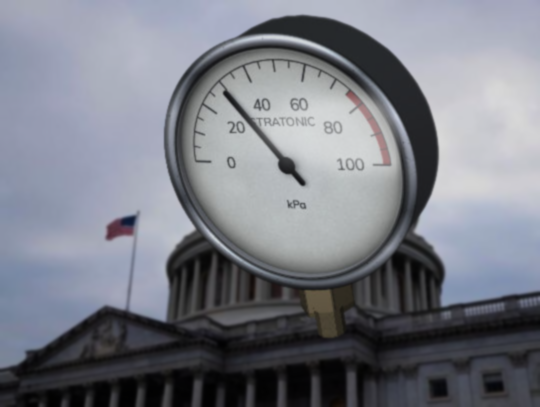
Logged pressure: 30 (kPa)
